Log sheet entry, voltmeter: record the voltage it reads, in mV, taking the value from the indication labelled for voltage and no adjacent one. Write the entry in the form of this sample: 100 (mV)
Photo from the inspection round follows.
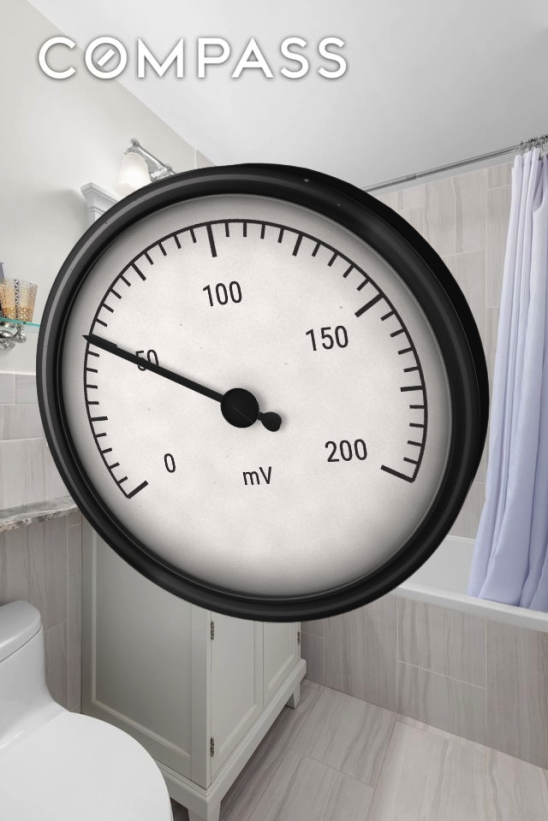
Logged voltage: 50 (mV)
